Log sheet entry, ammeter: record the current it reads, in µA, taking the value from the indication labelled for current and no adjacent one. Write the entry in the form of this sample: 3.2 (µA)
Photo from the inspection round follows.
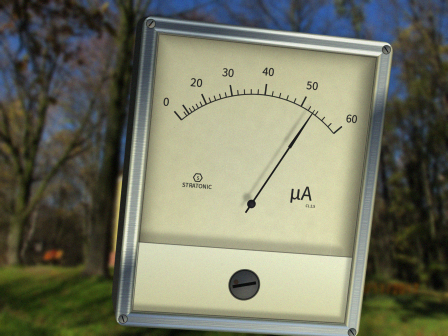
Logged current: 53 (µA)
